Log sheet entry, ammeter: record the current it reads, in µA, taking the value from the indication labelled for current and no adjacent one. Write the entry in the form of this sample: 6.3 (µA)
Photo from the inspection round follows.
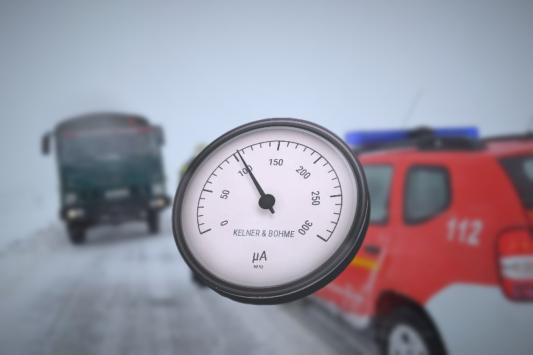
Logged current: 105 (µA)
